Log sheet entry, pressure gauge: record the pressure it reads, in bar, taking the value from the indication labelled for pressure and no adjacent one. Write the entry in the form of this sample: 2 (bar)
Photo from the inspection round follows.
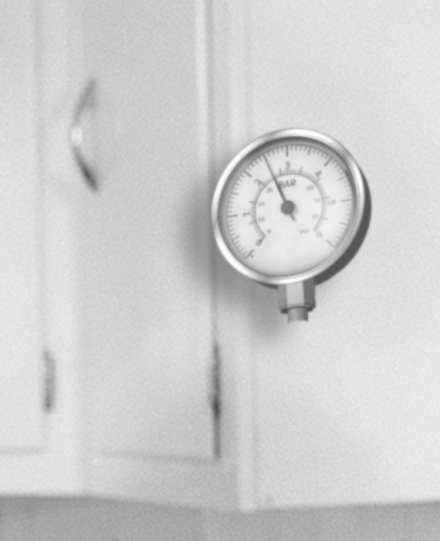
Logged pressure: 2.5 (bar)
